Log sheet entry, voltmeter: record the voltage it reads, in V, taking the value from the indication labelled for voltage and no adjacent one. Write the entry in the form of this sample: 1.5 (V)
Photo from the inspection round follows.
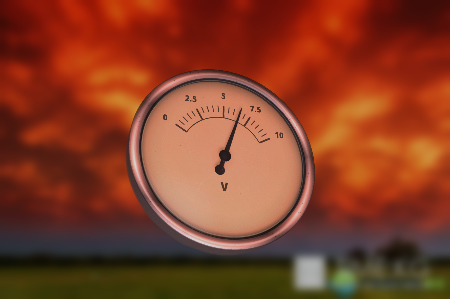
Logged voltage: 6.5 (V)
